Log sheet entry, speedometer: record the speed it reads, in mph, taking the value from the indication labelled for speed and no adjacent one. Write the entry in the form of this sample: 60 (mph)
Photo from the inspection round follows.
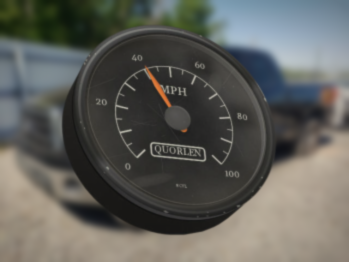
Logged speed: 40 (mph)
